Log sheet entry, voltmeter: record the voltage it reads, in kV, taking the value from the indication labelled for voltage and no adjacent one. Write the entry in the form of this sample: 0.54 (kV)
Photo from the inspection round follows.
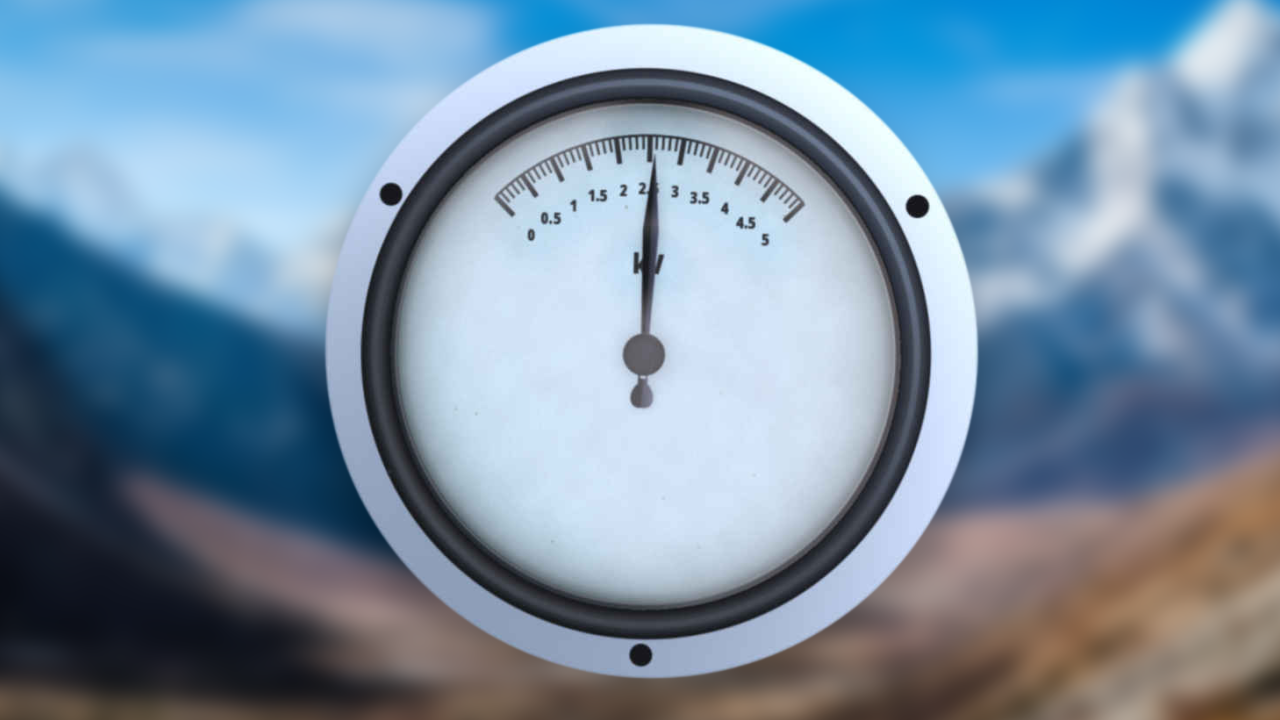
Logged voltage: 2.6 (kV)
